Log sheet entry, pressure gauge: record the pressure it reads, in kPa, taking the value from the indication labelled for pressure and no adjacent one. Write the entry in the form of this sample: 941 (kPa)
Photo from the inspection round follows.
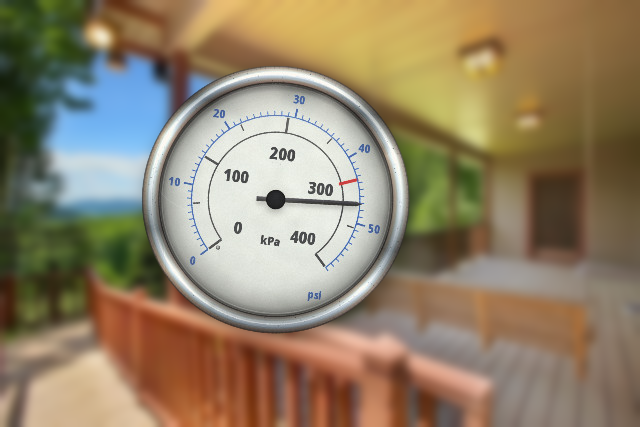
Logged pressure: 325 (kPa)
